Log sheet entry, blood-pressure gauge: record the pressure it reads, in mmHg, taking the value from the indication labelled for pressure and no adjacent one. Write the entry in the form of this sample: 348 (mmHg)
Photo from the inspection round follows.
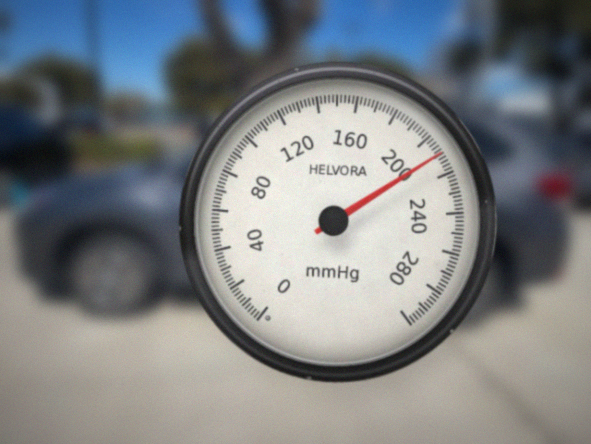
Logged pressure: 210 (mmHg)
